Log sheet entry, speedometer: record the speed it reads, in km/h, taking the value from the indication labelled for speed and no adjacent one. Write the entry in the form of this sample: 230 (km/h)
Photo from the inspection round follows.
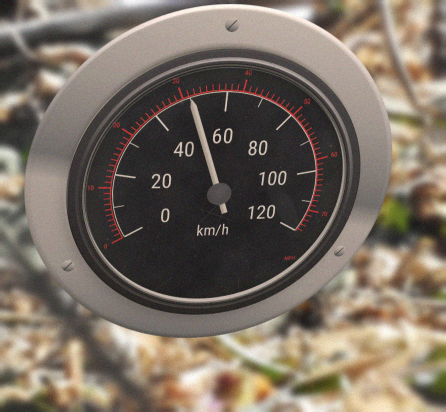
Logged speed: 50 (km/h)
